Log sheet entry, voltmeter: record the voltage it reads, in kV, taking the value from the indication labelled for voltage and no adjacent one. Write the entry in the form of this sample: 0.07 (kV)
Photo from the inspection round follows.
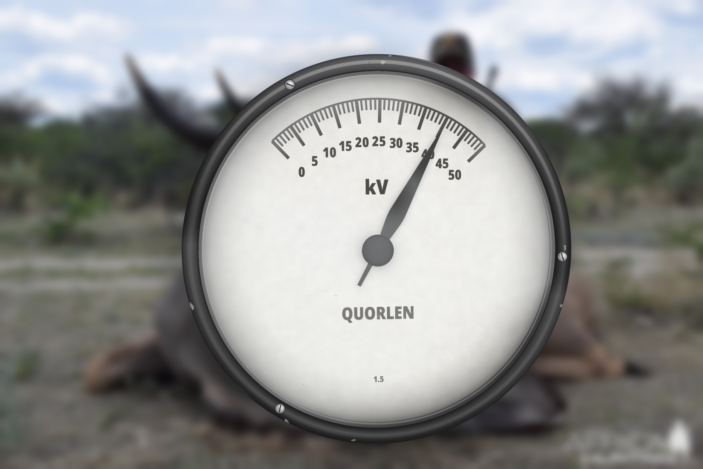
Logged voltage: 40 (kV)
